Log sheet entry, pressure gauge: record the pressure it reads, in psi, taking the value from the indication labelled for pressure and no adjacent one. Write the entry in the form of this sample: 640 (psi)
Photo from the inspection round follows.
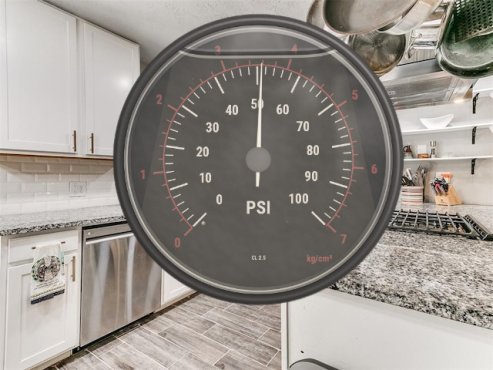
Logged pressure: 51 (psi)
